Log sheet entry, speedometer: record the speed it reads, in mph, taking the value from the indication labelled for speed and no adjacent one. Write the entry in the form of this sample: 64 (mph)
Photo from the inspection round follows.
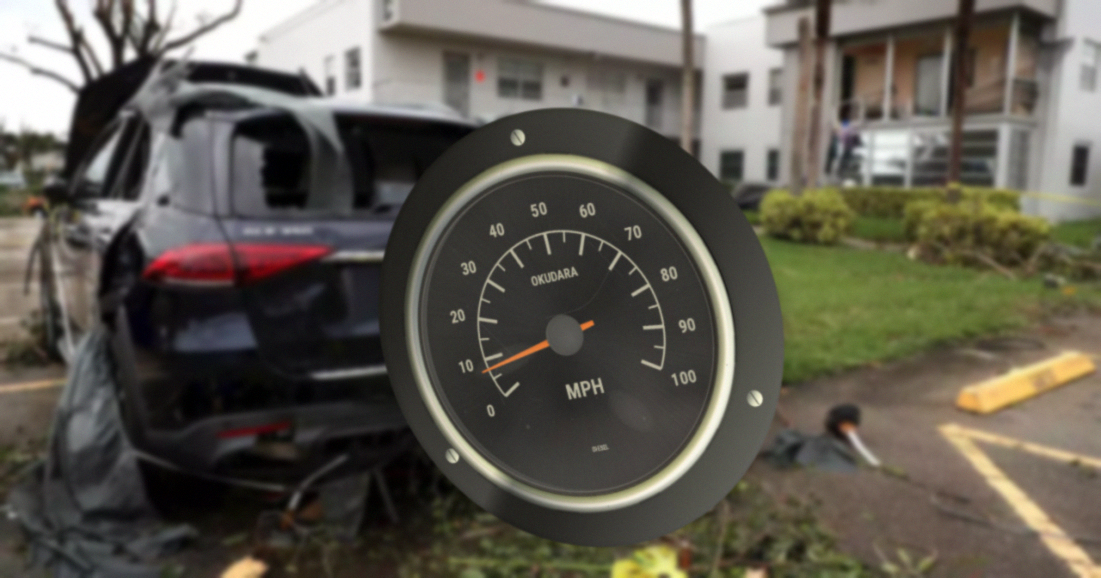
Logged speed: 7.5 (mph)
